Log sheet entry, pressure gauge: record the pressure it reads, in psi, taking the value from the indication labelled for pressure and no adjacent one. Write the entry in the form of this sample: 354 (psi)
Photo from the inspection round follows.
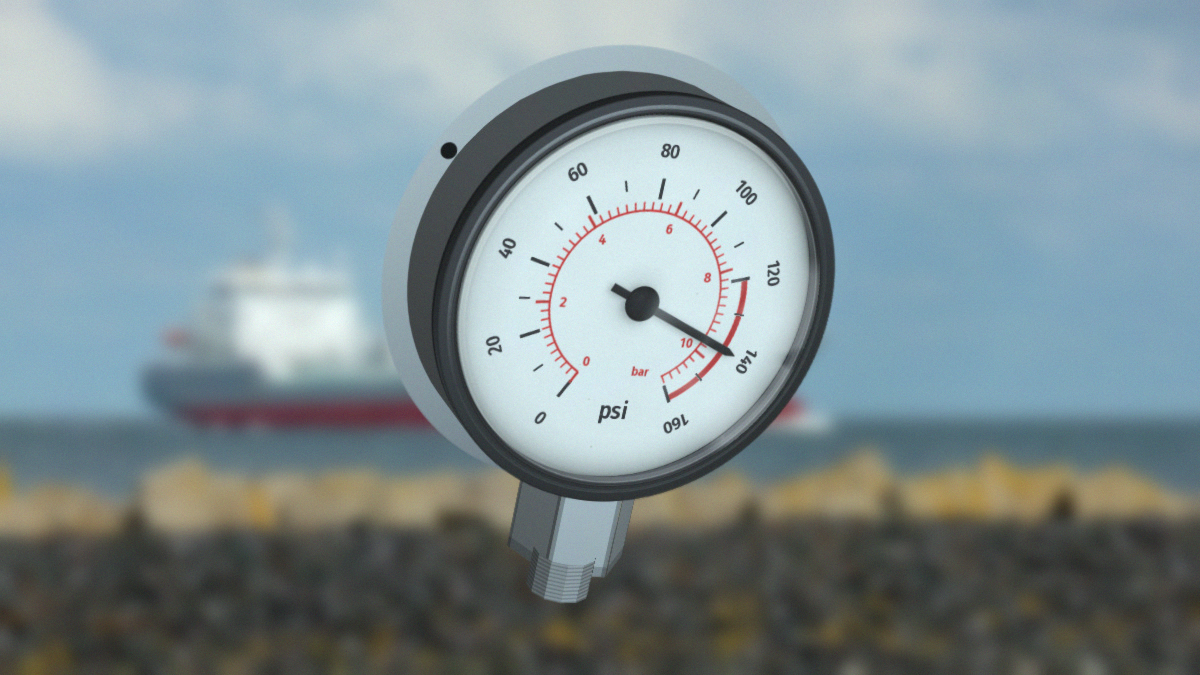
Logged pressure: 140 (psi)
